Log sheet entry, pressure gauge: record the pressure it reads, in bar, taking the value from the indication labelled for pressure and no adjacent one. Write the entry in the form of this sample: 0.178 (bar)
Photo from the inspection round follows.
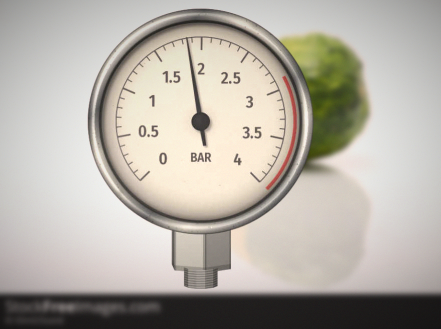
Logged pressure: 1.85 (bar)
